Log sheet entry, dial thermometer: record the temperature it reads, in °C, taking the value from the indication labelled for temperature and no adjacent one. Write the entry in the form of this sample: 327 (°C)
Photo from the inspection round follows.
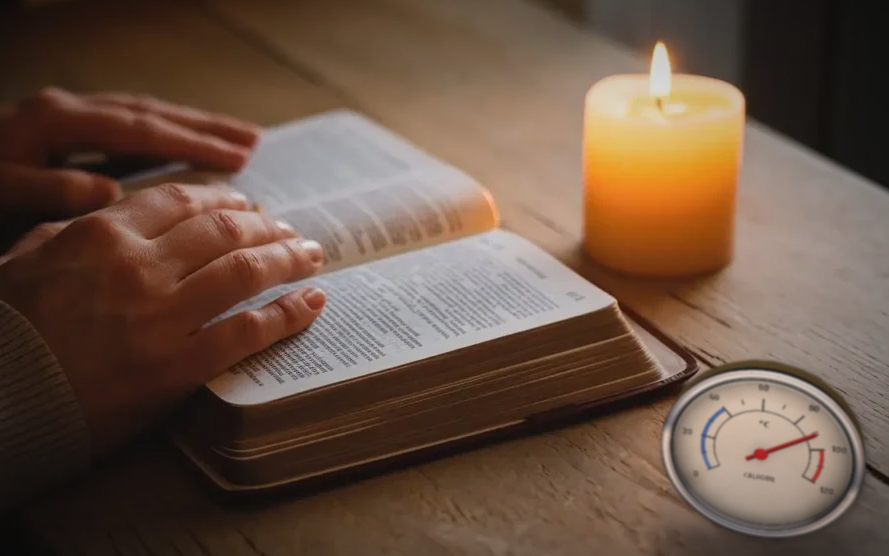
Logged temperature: 90 (°C)
